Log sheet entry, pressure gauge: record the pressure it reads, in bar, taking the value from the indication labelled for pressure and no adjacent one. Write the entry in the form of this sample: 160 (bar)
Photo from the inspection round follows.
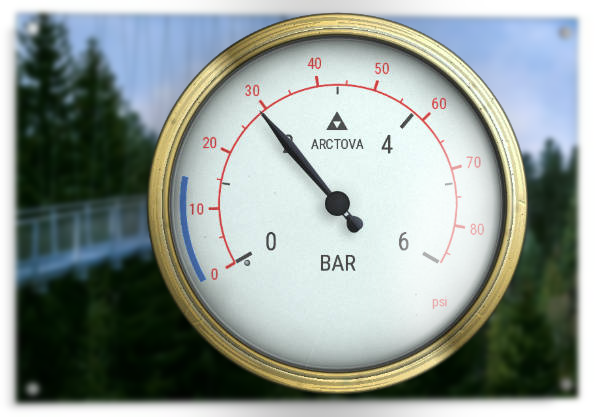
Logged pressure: 2 (bar)
